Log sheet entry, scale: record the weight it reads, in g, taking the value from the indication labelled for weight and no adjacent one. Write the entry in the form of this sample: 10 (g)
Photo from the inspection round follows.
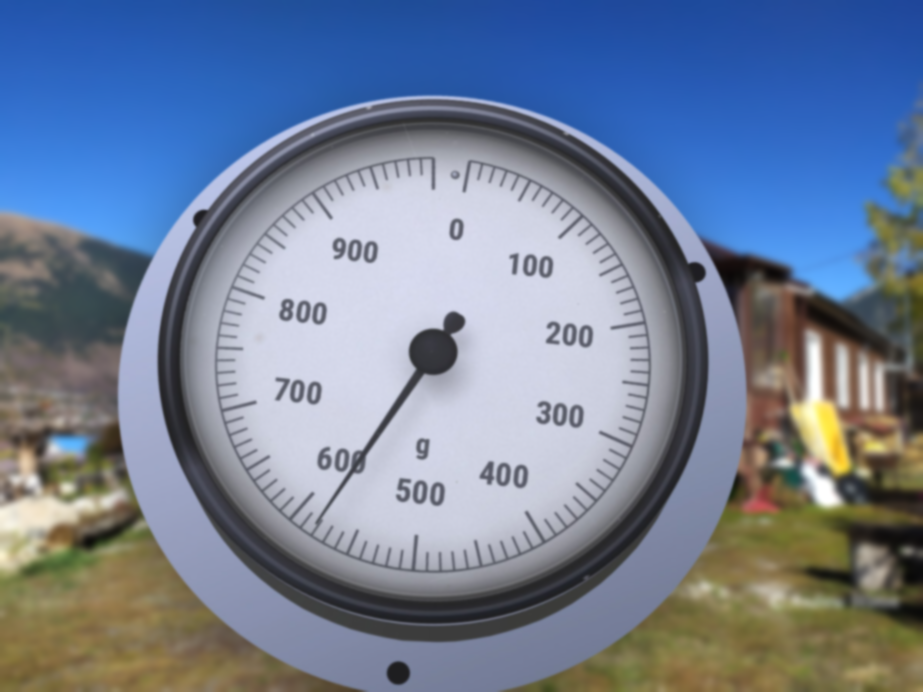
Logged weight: 580 (g)
